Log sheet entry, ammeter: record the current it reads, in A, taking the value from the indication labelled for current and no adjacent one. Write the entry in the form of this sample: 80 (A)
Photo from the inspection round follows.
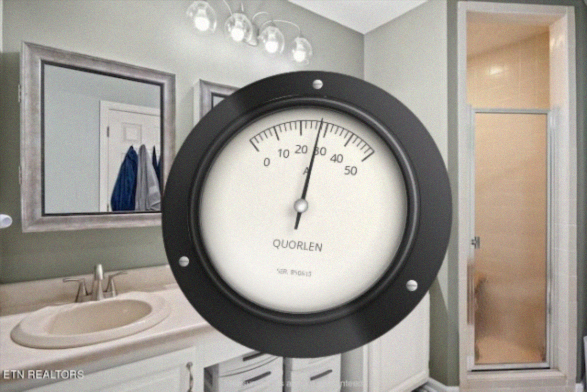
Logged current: 28 (A)
